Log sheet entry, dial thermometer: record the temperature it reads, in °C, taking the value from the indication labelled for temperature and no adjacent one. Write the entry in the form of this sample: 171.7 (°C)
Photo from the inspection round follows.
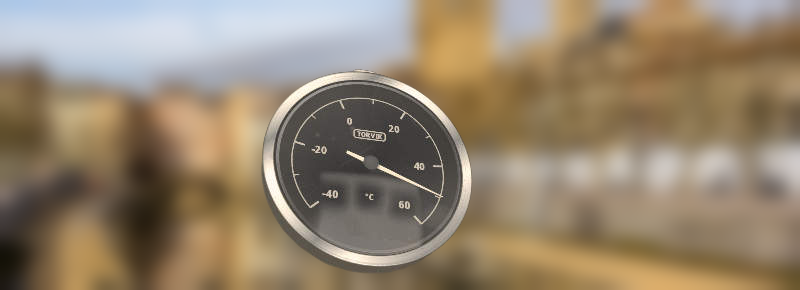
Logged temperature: 50 (°C)
